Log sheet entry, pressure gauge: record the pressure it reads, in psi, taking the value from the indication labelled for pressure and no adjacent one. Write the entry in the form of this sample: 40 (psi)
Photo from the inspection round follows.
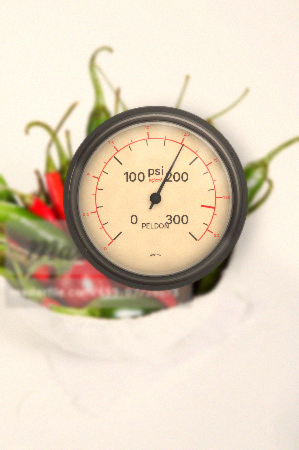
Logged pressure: 180 (psi)
